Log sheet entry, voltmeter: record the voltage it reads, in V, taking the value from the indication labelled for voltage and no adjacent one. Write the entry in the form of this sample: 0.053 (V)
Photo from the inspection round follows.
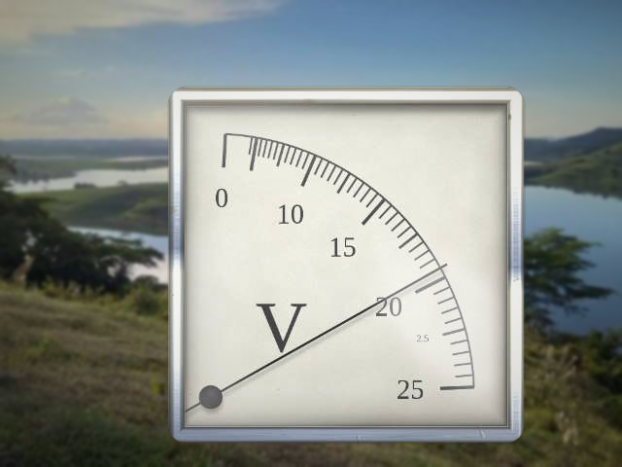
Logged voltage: 19.5 (V)
